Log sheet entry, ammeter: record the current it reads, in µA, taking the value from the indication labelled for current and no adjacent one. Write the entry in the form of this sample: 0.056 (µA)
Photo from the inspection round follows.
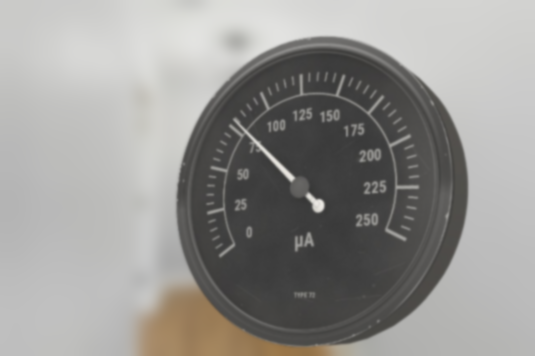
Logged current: 80 (µA)
